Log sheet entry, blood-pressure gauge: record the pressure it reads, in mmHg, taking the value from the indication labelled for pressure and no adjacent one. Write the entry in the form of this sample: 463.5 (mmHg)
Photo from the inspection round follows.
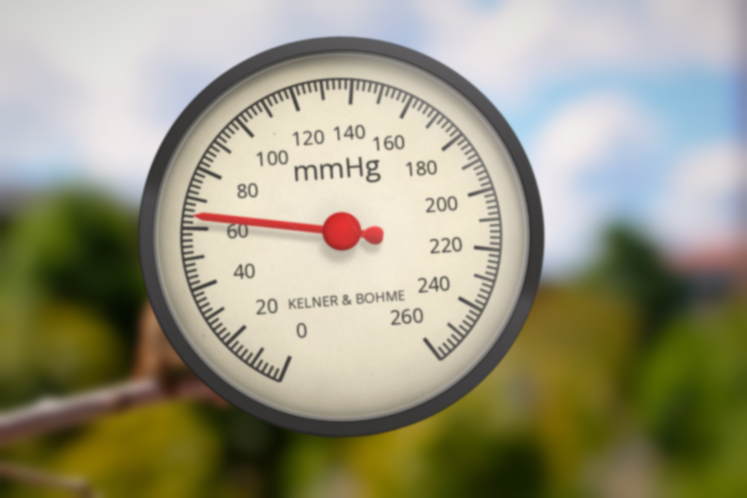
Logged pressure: 64 (mmHg)
